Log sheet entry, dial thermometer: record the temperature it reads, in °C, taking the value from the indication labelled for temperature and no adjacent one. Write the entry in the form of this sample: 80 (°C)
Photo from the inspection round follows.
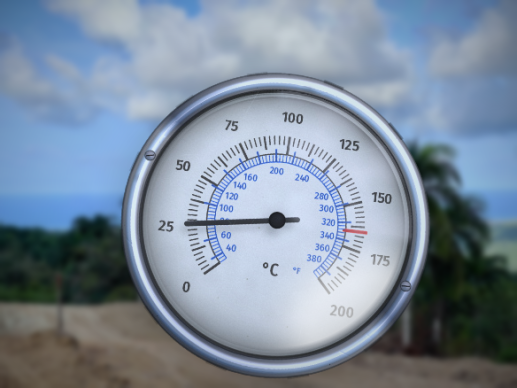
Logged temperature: 25 (°C)
